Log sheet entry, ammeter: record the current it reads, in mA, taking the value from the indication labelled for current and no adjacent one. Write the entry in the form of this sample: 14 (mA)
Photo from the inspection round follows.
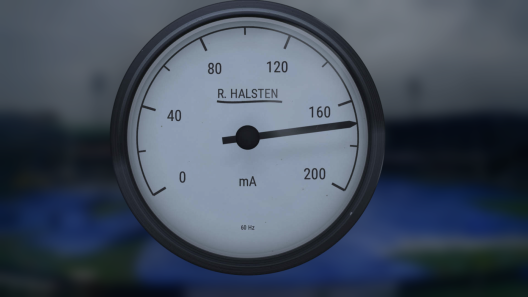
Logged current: 170 (mA)
